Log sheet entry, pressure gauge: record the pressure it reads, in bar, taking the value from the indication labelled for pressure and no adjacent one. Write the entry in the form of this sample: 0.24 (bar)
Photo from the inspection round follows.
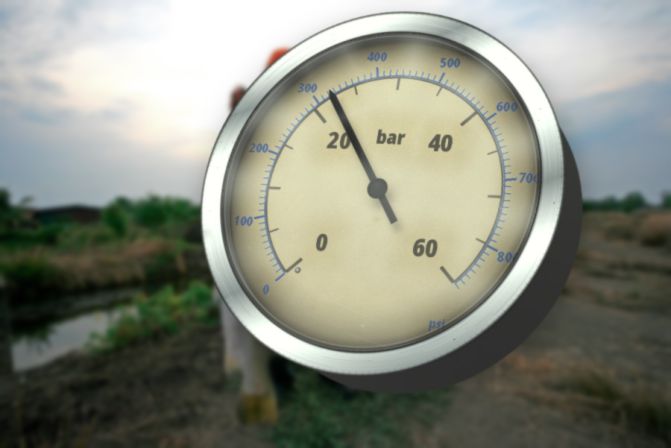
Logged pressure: 22.5 (bar)
